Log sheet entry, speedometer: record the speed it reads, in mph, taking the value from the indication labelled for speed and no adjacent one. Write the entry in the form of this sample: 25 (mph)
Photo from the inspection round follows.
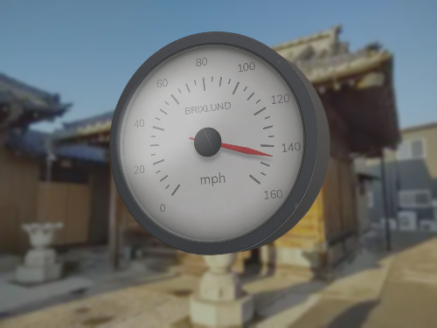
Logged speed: 145 (mph)
